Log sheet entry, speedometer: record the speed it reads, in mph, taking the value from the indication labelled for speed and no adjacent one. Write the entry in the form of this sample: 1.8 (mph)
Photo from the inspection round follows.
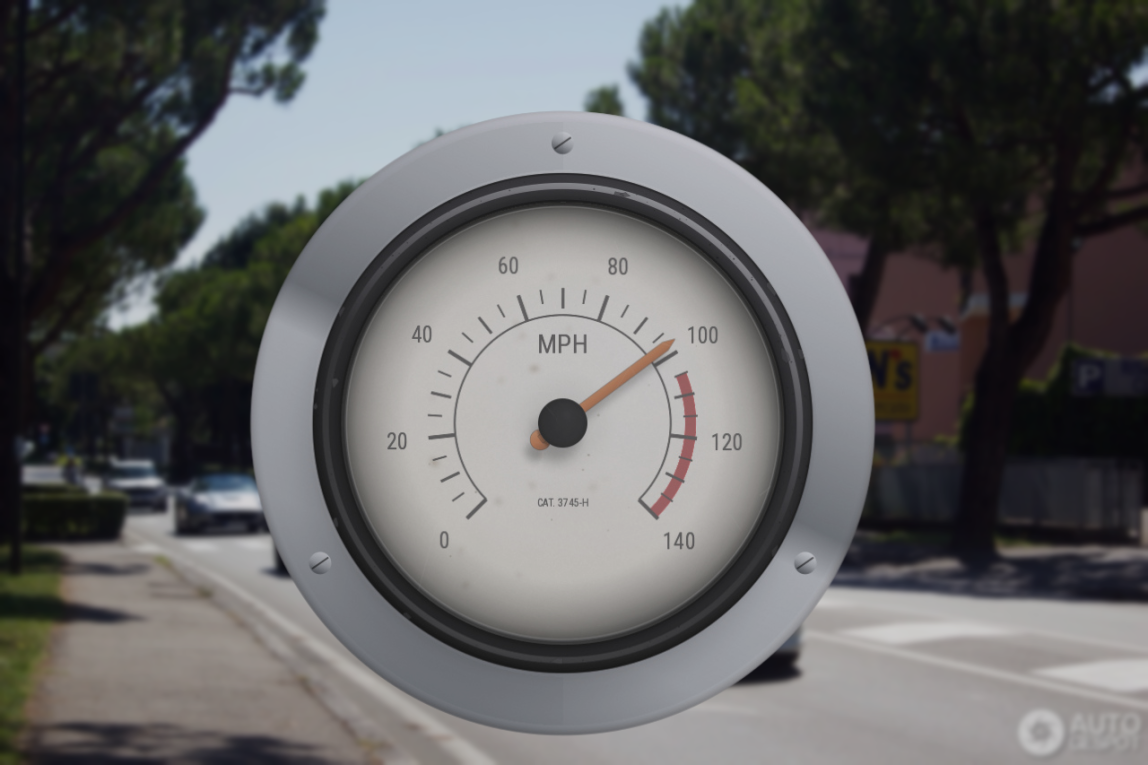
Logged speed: 97.5 (mph)
